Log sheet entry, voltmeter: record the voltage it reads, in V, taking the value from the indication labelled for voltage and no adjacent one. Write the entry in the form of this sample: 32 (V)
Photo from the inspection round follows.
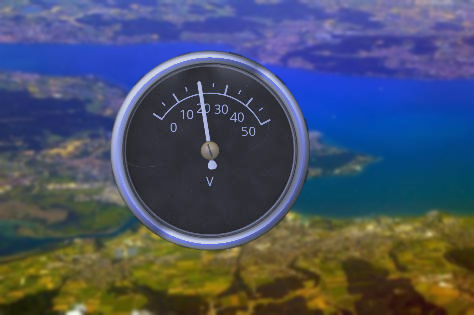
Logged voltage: 20 (V)
